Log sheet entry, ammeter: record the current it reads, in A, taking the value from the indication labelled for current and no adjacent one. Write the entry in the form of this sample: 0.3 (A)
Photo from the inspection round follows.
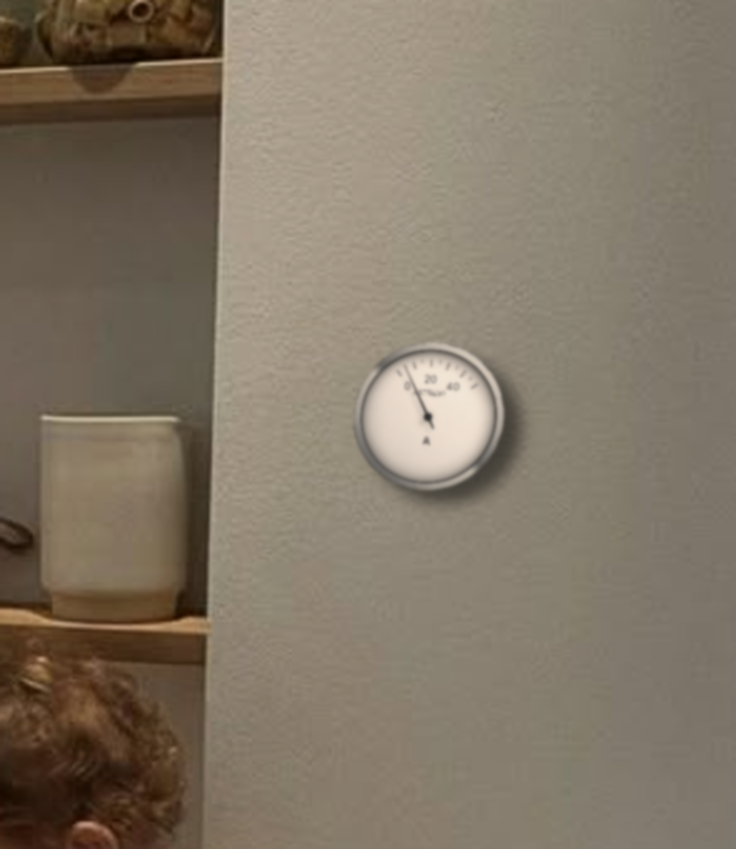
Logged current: 5 (A)
